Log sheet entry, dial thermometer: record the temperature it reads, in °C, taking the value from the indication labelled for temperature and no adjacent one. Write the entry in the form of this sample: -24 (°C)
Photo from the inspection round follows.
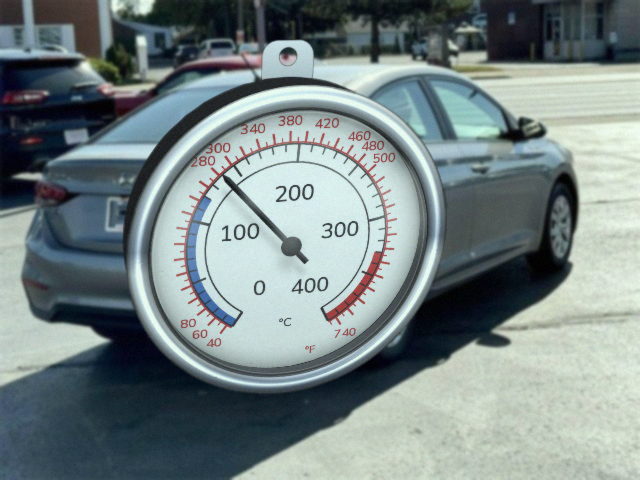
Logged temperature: 140 (°C)
